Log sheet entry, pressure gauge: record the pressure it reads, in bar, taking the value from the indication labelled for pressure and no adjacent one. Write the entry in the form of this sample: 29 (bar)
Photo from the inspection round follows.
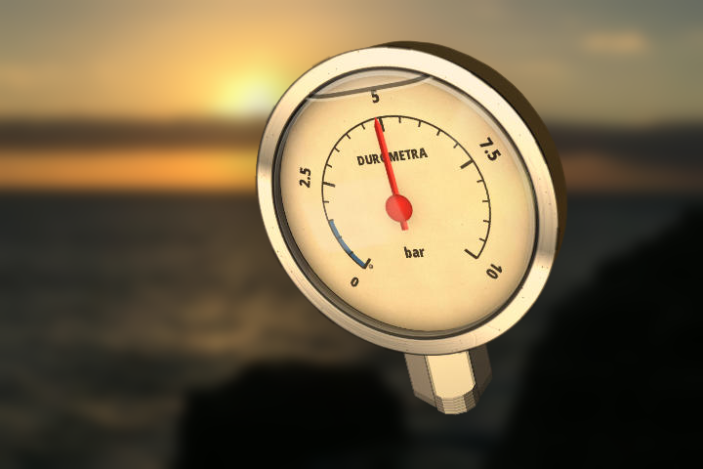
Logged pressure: 5 (bar)
